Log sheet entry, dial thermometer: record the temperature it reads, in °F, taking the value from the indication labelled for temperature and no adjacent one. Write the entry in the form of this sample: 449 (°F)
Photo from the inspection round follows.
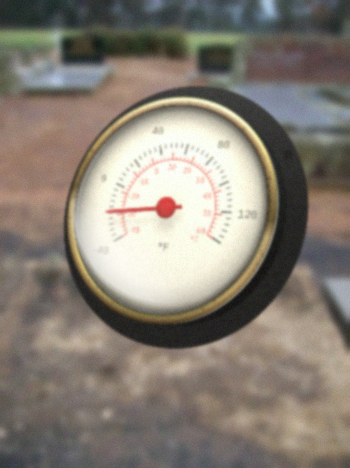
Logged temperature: -20 (°F)
